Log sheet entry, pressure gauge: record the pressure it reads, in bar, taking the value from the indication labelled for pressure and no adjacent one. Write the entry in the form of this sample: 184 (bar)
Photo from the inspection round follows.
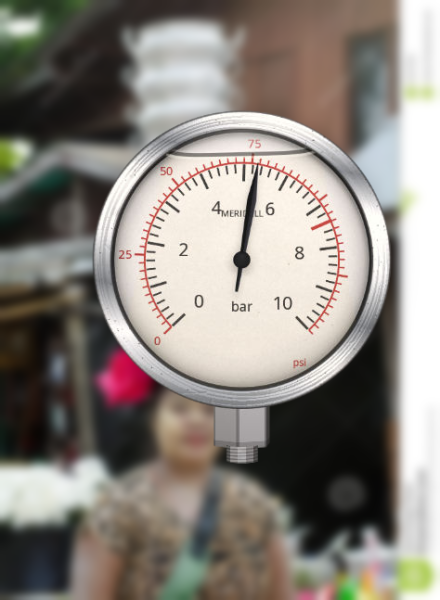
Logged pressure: 5.3 (bar)
